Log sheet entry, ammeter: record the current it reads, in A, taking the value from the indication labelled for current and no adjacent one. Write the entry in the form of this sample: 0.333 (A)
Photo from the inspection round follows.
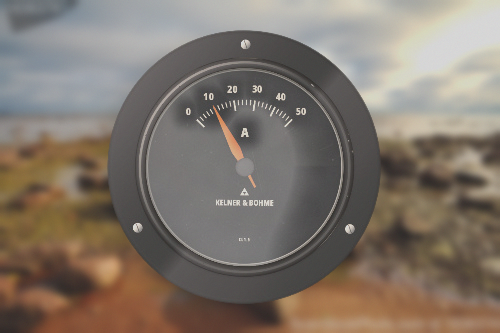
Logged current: 10 (A)
